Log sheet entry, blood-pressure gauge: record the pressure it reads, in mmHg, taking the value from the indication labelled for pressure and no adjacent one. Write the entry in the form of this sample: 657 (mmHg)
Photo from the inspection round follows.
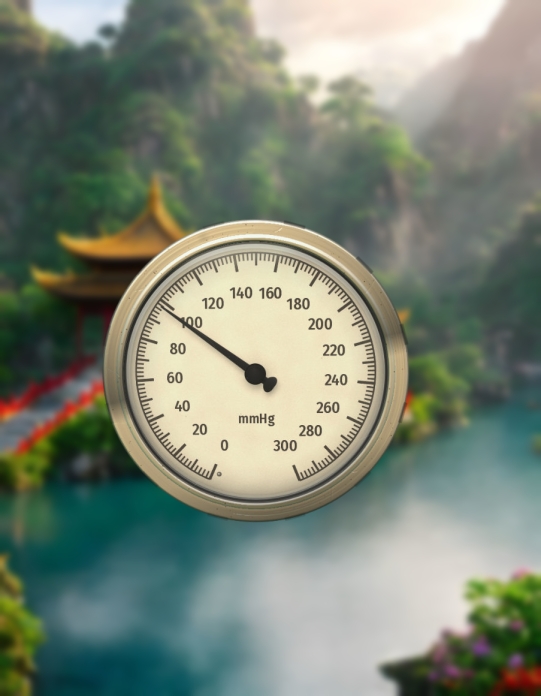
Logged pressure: 98 (mmHg)
